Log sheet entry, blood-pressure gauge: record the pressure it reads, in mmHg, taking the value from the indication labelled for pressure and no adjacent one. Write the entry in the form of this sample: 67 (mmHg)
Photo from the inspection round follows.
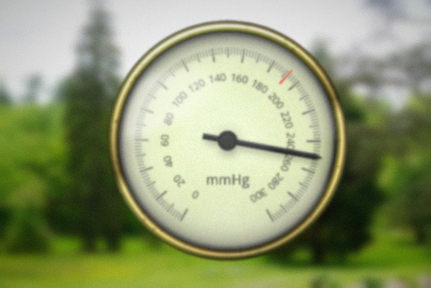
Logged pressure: 250 (mmHg)
